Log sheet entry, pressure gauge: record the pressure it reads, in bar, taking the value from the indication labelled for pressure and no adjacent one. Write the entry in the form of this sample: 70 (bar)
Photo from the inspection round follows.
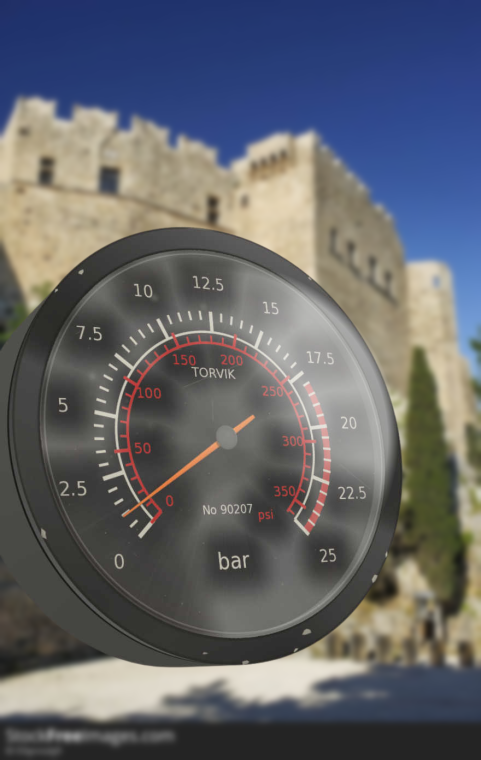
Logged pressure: 1 (bar)
